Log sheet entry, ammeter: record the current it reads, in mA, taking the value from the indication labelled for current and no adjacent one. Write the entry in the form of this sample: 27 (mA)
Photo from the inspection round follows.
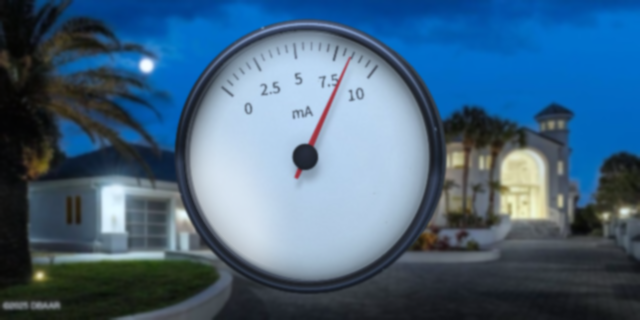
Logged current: 8.5 (mA)
